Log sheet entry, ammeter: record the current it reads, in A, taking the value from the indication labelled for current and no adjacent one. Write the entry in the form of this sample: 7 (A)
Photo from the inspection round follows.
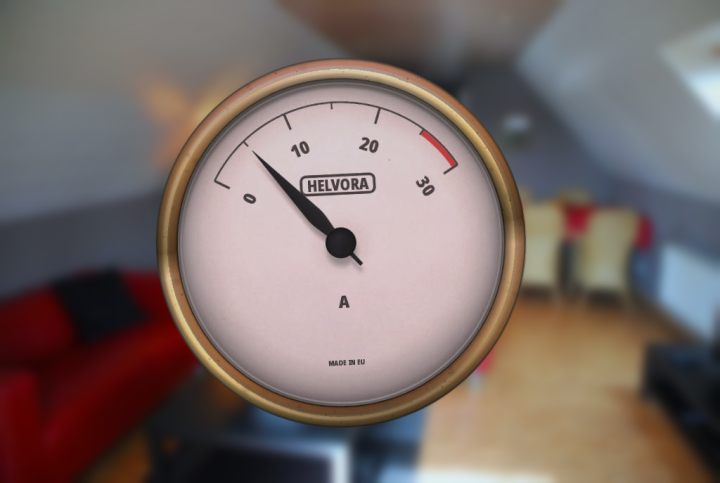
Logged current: 5 (A)
